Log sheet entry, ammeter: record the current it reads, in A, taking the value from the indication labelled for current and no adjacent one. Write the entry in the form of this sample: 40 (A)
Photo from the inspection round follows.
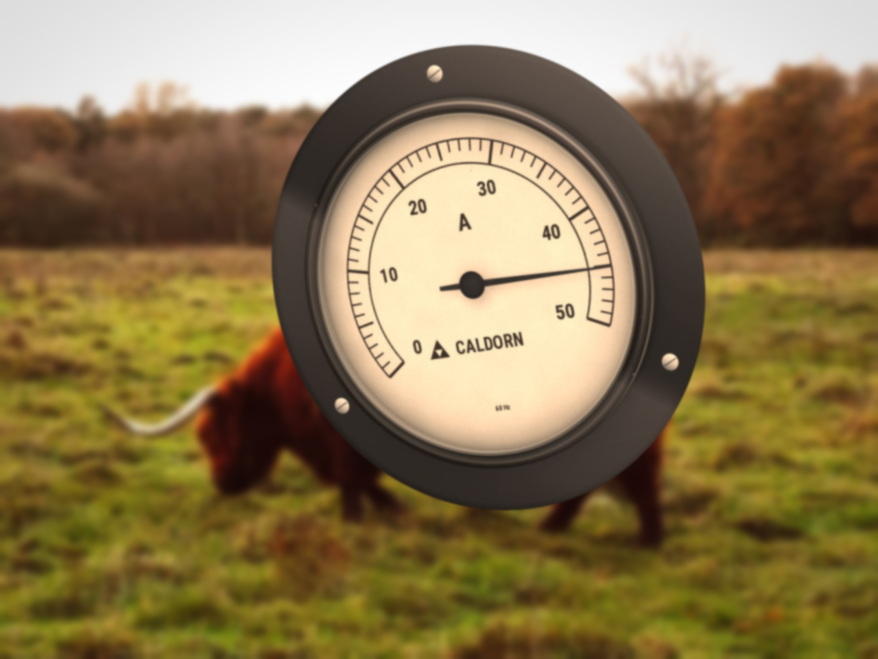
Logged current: 45 (A)
